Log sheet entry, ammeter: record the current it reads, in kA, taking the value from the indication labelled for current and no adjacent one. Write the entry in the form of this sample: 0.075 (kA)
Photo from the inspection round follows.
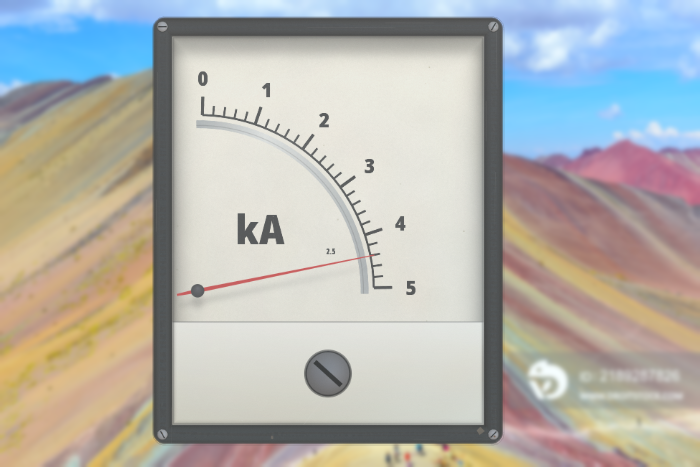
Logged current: 4.4 (kA)
